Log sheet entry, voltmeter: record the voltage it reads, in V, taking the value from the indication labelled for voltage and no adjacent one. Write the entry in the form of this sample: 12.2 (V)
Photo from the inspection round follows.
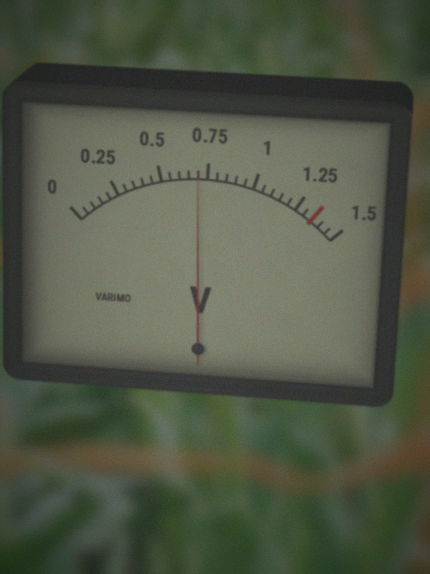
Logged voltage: 0.7 (V)
